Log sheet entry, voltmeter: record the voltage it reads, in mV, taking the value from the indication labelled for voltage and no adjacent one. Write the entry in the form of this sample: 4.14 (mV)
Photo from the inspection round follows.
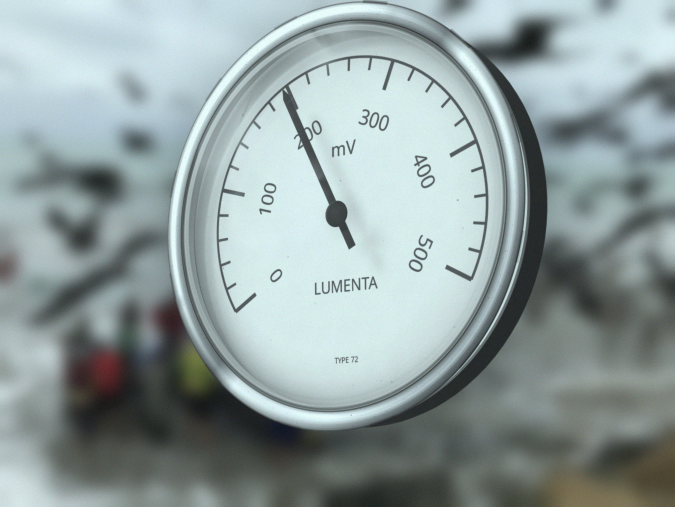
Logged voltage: 200 (mV)
